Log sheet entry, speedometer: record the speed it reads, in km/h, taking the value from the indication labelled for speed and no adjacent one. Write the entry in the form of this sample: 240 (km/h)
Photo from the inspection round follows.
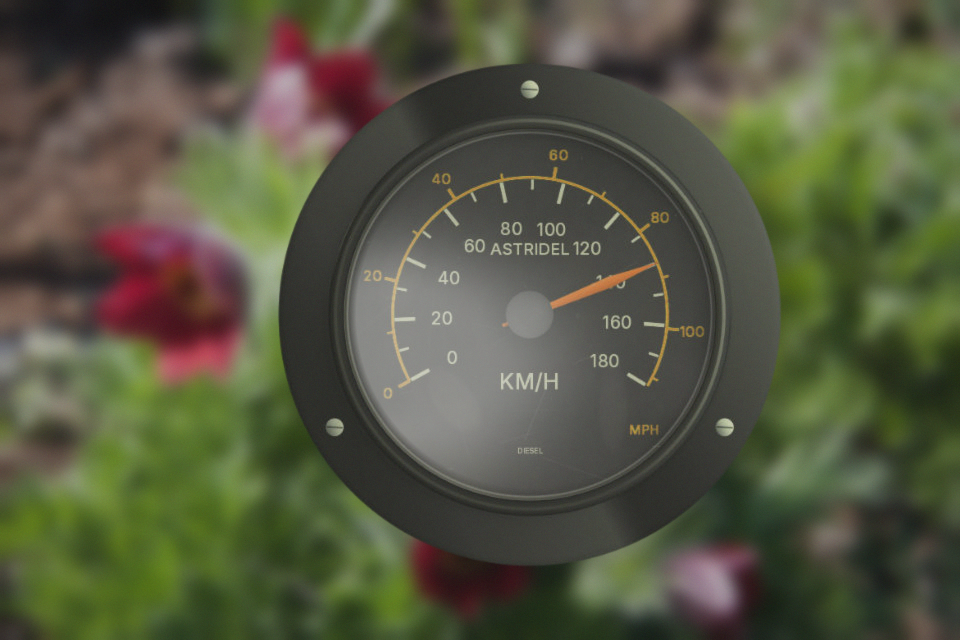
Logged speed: 140 (km/h)
